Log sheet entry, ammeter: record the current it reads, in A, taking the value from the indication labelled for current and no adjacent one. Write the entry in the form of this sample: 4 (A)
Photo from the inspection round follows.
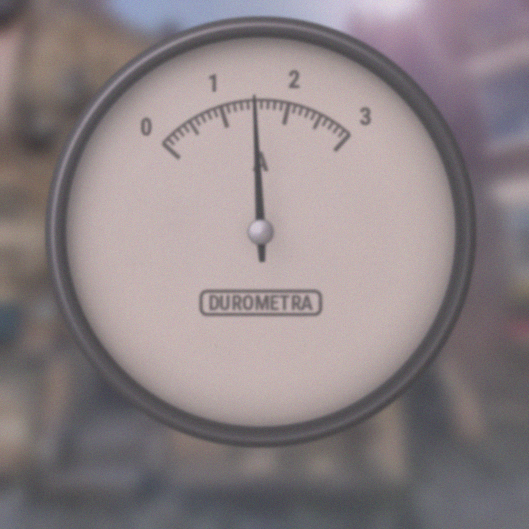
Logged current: 1.5 (A)
